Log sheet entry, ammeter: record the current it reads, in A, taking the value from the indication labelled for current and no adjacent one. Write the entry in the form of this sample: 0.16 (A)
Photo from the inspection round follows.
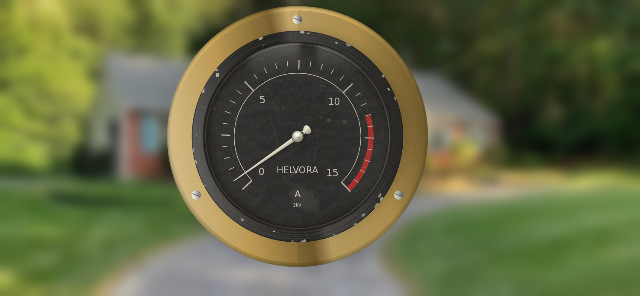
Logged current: 0.5 (A)
